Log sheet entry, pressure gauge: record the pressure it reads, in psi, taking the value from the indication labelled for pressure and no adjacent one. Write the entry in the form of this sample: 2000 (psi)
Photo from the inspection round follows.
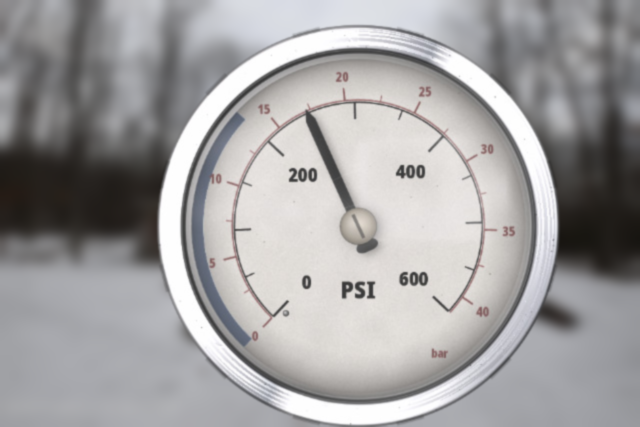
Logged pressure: 250 (psi)
